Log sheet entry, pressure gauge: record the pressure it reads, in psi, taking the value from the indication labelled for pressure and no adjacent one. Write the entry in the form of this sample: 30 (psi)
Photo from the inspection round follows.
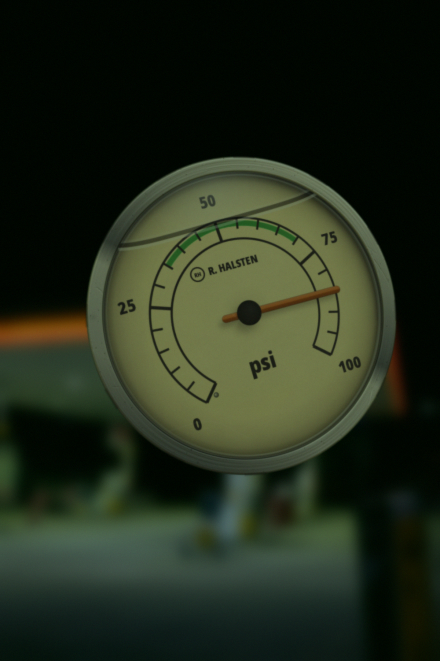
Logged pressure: 85 (psi)
